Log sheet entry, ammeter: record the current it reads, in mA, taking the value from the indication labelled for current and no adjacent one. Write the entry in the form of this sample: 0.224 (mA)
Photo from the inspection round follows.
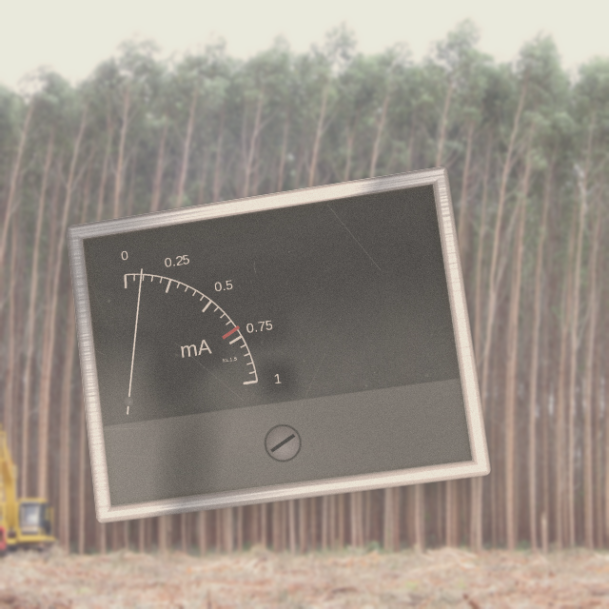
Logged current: 0.1 (mA)
